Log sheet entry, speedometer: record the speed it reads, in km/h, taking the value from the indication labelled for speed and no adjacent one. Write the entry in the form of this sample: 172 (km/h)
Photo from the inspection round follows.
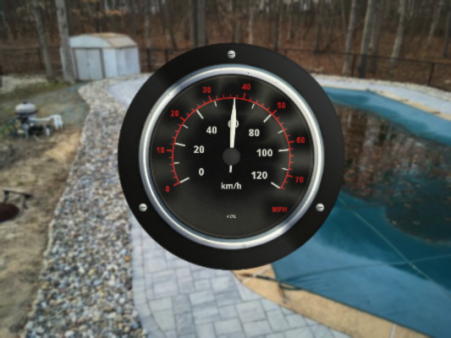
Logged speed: 60 (km/h)
